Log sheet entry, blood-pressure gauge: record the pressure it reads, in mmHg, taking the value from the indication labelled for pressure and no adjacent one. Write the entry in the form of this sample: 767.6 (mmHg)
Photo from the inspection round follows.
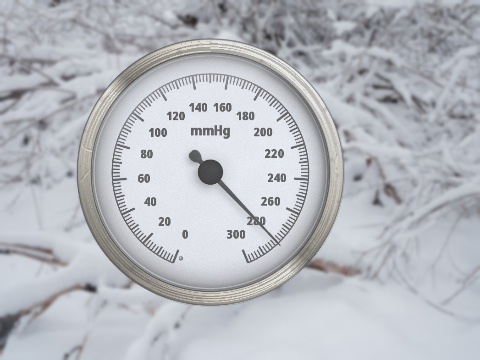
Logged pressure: 280 (mmHg)
